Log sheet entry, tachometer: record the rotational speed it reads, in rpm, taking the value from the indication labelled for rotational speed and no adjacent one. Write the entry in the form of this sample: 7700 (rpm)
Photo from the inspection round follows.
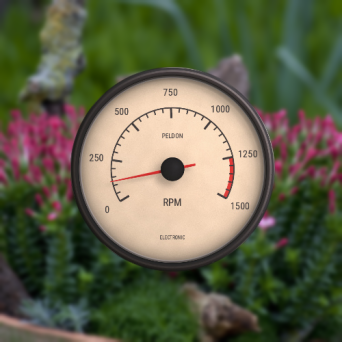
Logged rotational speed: 125 (rpm)
